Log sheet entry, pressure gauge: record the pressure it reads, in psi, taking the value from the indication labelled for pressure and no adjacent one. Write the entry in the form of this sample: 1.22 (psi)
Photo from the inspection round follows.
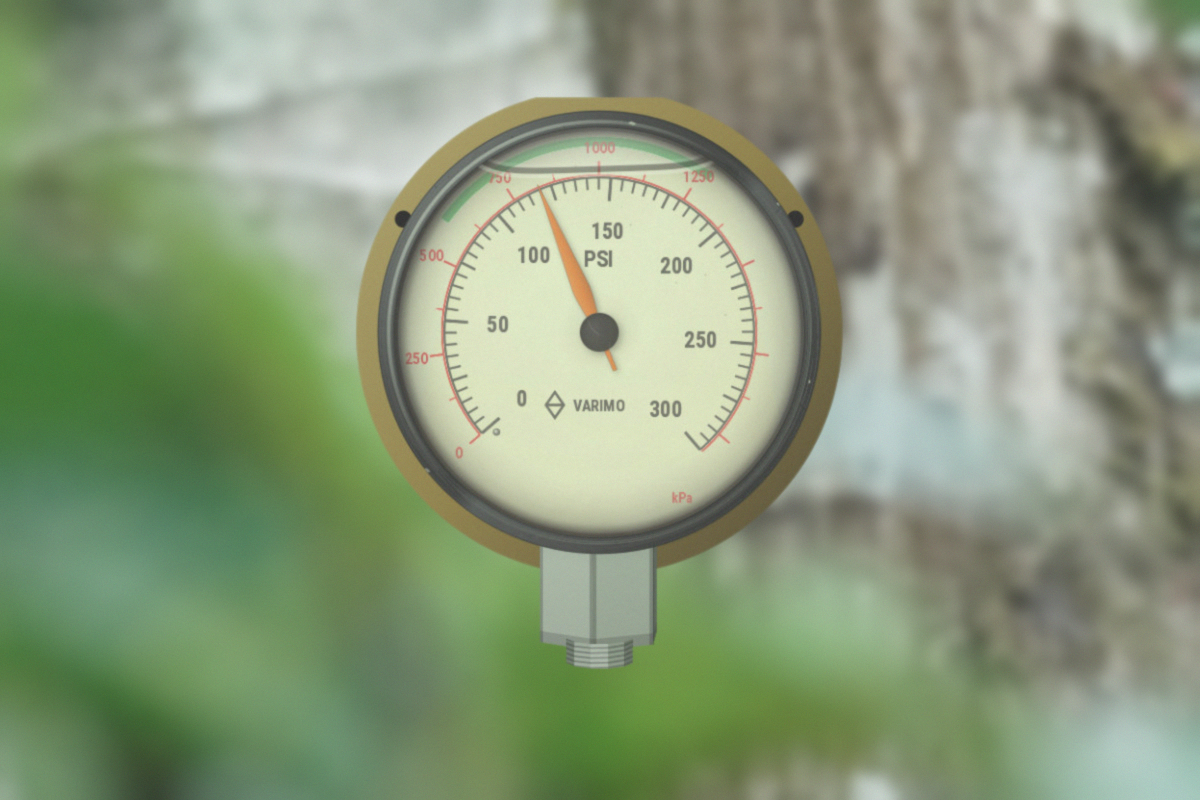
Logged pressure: 120 (psi)
